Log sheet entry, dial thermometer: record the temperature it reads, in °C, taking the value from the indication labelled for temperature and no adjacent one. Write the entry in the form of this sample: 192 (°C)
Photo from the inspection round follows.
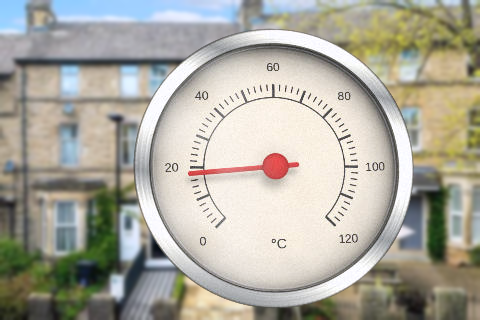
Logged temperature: 18 (°C)
